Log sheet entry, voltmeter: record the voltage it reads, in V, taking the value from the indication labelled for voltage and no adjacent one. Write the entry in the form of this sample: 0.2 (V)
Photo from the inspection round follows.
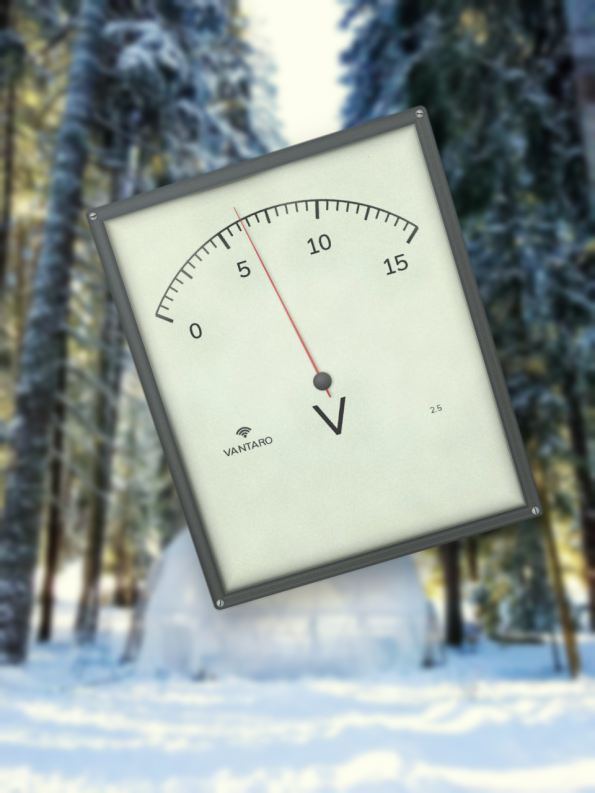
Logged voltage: 6.25 (V)
